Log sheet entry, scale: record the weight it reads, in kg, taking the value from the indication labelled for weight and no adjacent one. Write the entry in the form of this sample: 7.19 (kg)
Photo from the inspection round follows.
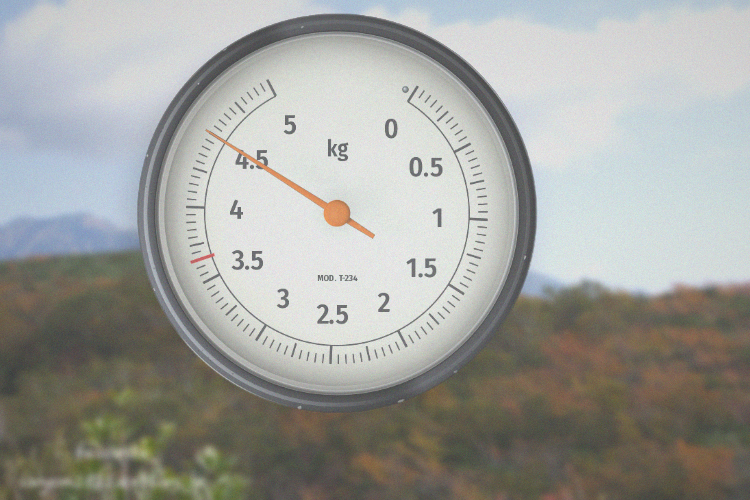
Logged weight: 4.5 (kg)
